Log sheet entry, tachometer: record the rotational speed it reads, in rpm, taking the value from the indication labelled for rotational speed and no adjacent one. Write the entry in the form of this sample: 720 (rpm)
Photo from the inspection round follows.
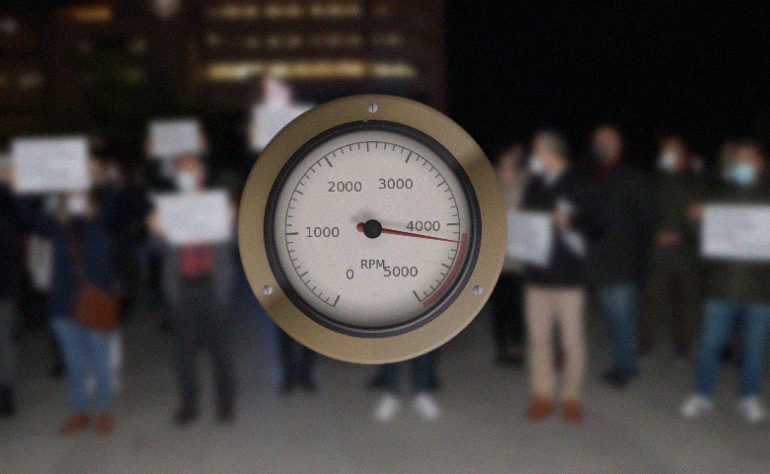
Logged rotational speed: 4200 (rpm)
